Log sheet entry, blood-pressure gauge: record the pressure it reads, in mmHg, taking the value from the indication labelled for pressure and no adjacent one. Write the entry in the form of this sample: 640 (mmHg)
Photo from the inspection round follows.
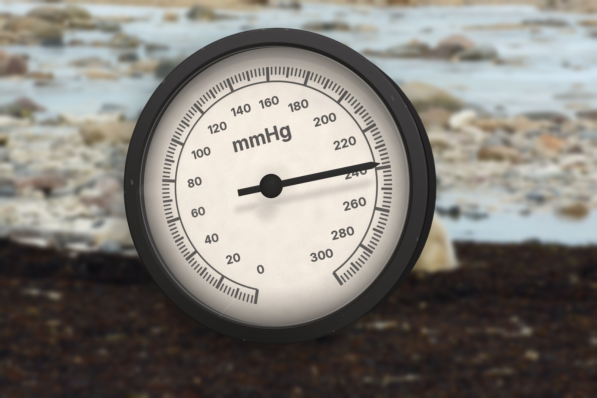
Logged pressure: 238 (mmHg)
